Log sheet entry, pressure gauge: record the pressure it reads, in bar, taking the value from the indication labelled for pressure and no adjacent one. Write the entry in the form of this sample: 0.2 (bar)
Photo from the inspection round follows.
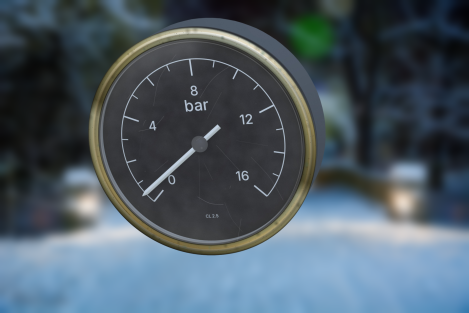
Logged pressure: 0.5 (bar)
